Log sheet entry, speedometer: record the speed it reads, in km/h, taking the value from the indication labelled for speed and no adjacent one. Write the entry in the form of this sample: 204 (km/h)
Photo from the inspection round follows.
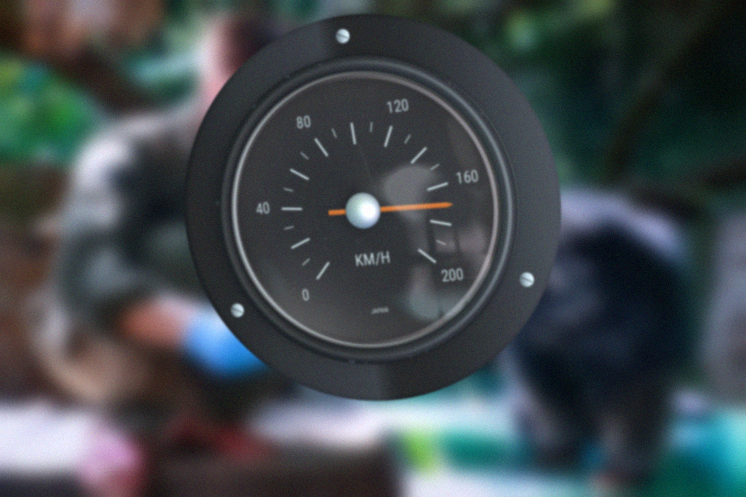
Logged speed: 170 (km/h)
